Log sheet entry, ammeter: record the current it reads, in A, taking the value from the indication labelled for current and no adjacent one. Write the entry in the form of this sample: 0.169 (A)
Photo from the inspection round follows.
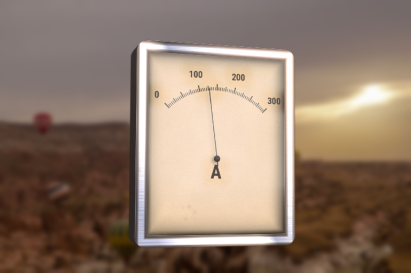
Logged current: 125 (A)
